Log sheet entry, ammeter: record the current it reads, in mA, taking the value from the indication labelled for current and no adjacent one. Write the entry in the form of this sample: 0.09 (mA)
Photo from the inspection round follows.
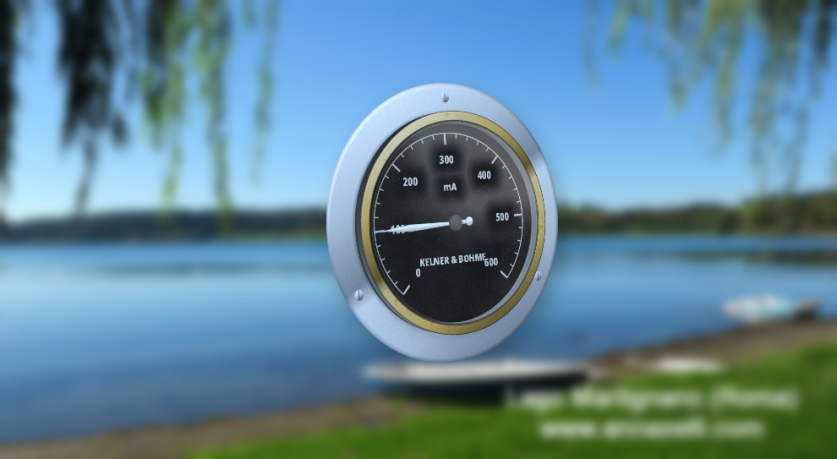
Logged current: 100 (mA)
